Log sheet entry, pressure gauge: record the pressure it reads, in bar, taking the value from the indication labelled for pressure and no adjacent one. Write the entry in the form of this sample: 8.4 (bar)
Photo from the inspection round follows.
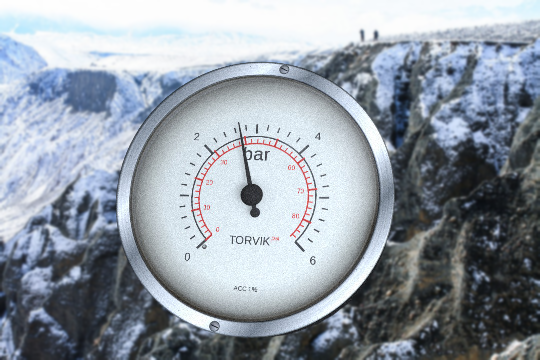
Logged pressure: 2.7 (bar)
